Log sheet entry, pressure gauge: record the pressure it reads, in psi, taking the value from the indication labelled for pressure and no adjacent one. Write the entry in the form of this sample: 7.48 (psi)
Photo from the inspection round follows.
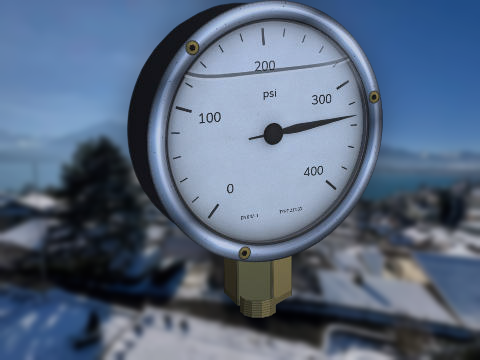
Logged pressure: 330 (psi)
